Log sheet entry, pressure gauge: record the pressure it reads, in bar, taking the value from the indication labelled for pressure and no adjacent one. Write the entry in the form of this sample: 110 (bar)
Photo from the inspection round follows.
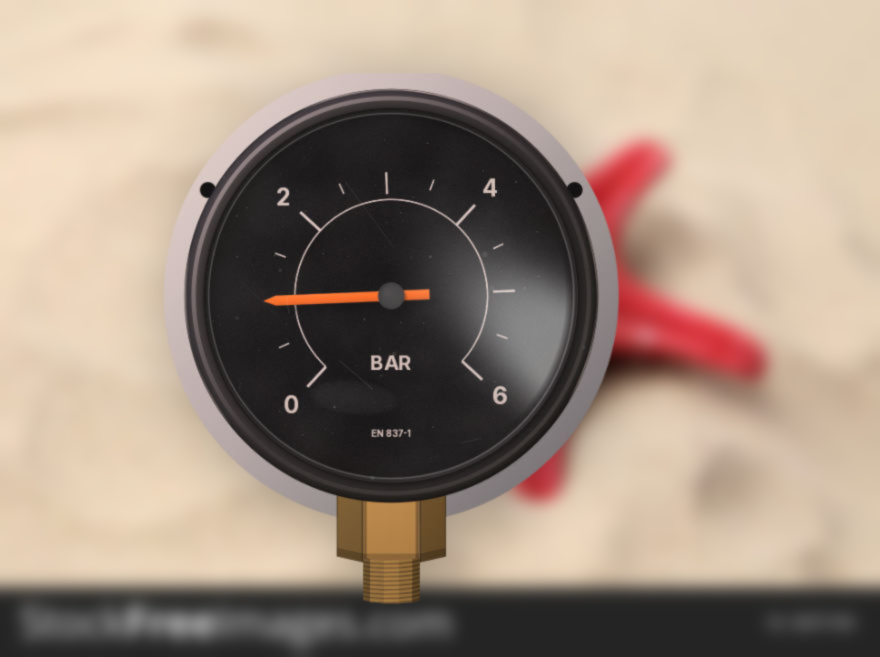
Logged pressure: 1 (bar)
